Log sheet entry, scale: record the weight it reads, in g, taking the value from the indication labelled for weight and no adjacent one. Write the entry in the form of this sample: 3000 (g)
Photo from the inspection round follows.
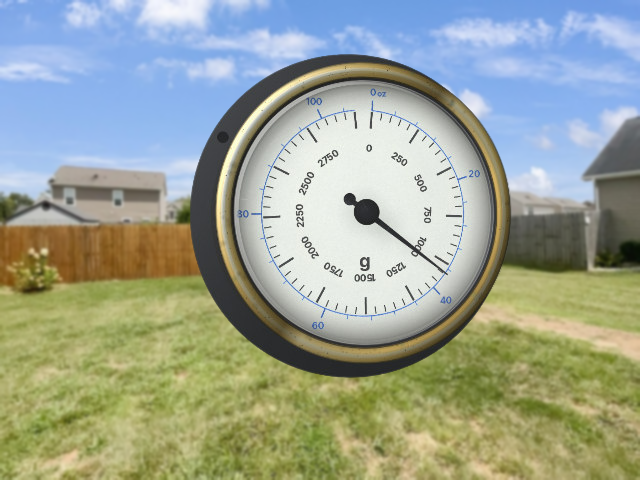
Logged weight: 1050 (g)
